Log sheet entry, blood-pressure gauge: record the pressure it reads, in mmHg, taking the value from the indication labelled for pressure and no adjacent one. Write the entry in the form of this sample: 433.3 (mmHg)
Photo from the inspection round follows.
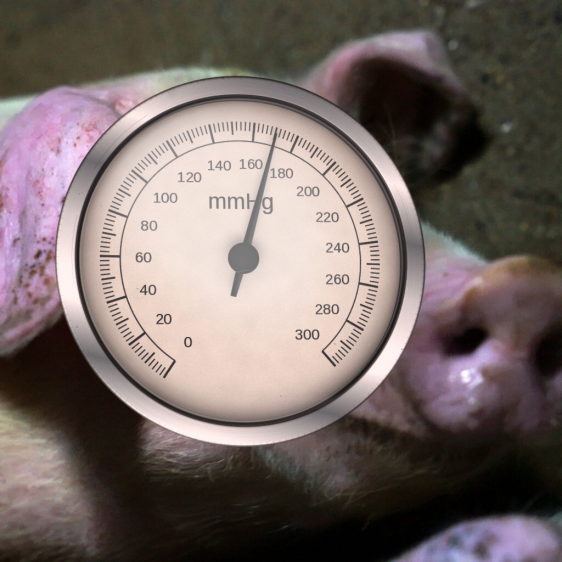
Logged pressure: 170 (mmHg)
